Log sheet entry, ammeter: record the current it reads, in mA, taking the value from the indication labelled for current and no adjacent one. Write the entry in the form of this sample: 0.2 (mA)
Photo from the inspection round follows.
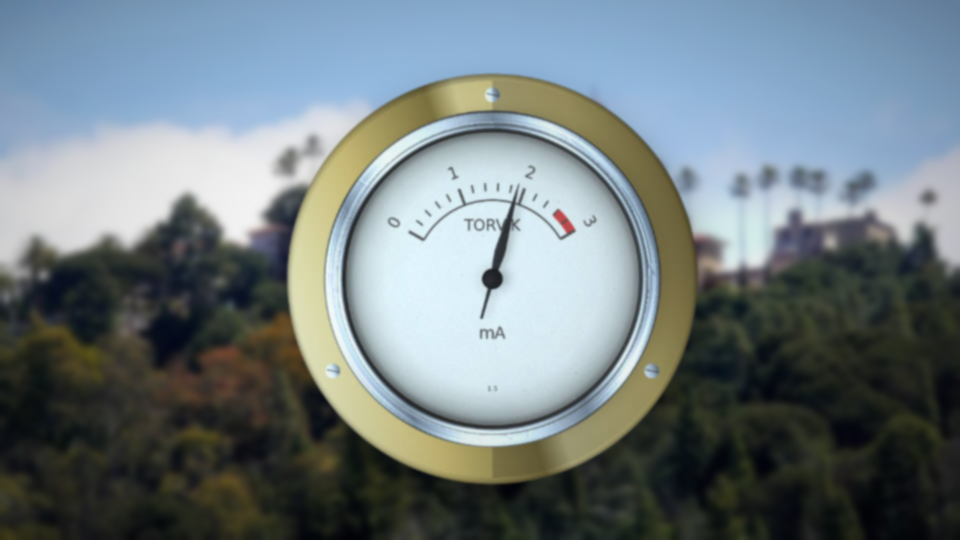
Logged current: 1.9 (mA)
